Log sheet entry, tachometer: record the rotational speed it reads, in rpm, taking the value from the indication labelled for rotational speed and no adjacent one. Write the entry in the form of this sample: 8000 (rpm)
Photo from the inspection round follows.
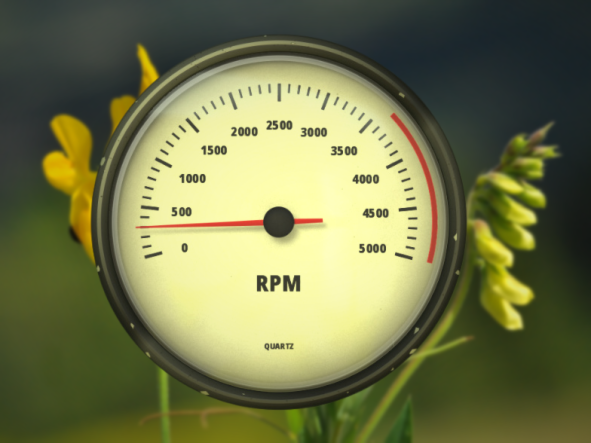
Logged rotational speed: 300 (rpm)
